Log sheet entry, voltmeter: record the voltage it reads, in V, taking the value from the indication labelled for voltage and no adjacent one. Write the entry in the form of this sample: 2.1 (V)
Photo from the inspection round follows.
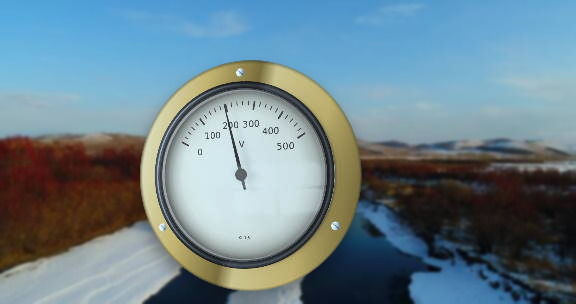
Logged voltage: 200 (V)
